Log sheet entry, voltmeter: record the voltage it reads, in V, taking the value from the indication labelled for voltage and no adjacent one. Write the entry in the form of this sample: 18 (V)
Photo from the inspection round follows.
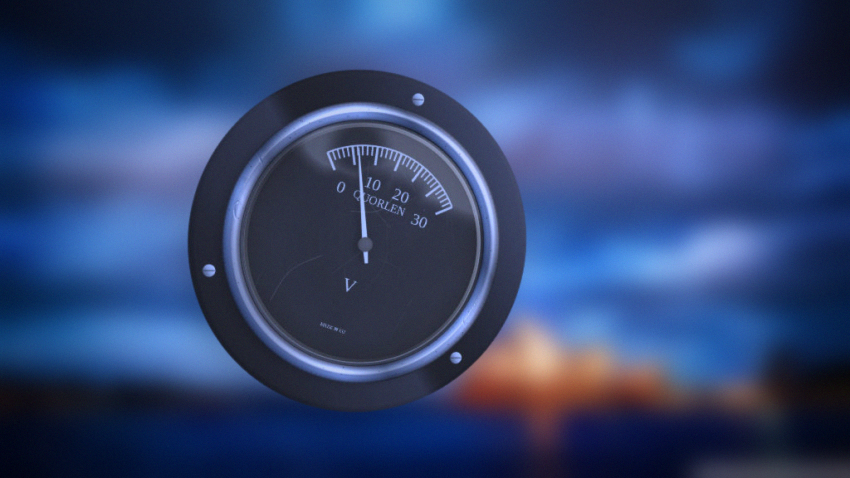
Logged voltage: 6 (V)
